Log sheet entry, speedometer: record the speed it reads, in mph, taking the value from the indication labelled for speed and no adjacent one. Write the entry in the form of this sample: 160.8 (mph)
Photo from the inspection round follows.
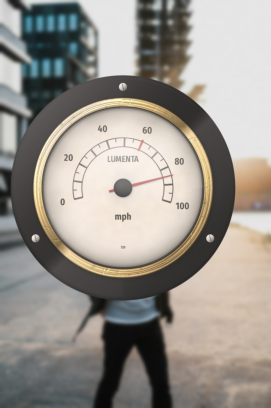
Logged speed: 85 (mph)
